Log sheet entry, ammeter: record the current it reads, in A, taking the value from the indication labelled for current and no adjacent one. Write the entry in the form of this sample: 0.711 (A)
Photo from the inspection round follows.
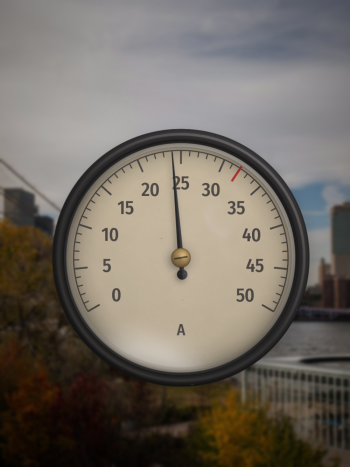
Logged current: 24 (A)
